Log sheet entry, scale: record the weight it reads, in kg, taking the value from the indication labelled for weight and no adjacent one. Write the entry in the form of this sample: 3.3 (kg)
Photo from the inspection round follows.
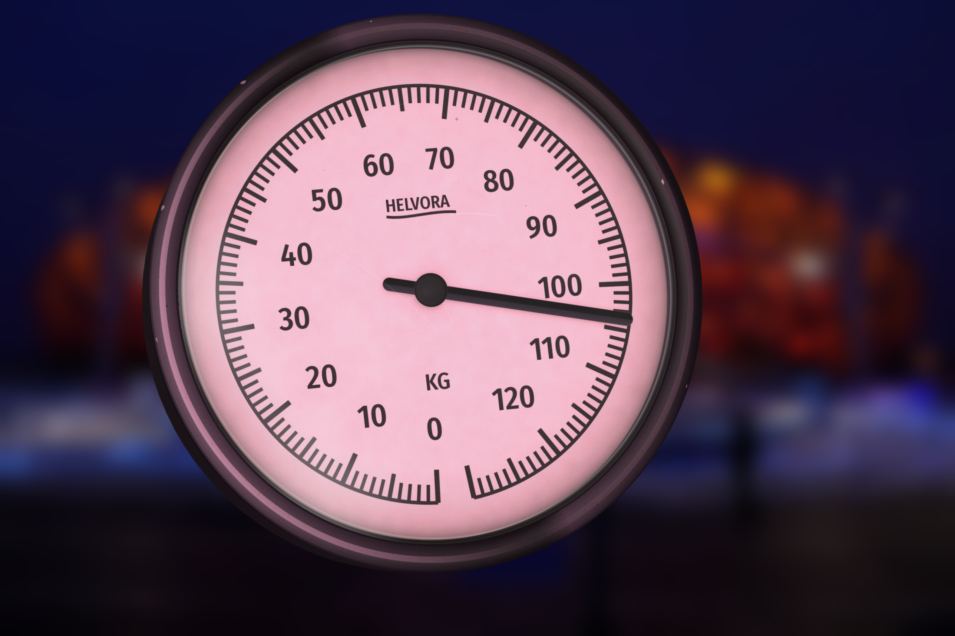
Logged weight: 104 (kg)
